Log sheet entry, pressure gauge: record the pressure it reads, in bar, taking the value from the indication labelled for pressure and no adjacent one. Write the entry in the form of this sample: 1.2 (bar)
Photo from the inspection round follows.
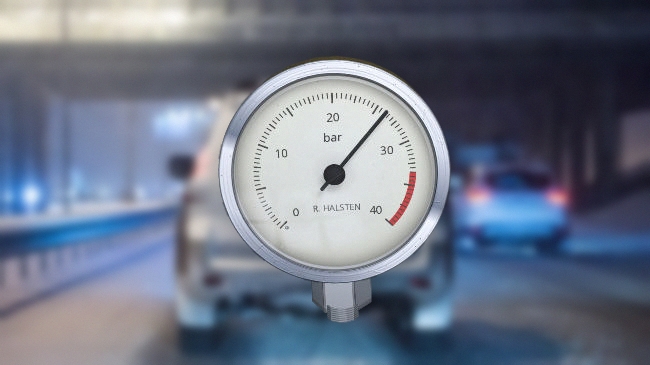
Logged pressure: 26 (bar)
